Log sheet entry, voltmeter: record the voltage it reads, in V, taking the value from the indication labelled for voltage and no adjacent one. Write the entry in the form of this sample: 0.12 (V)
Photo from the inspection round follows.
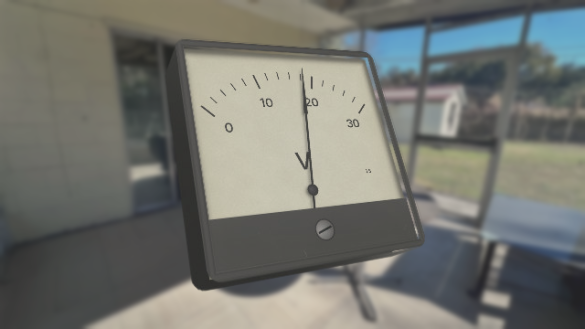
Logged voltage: 18 (V)
